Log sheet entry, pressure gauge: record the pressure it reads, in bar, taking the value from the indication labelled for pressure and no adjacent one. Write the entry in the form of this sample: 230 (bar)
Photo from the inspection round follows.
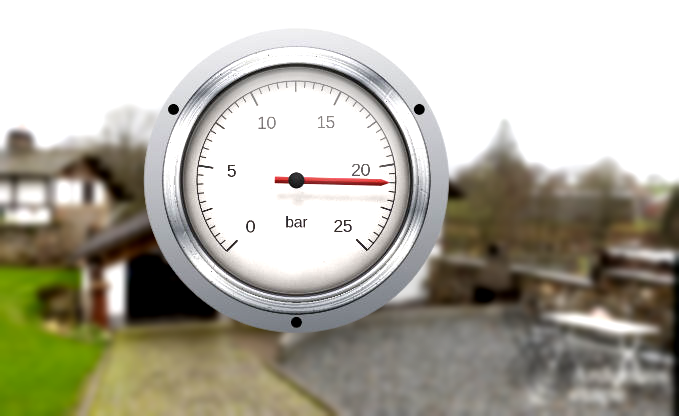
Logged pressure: 21 (bar)
